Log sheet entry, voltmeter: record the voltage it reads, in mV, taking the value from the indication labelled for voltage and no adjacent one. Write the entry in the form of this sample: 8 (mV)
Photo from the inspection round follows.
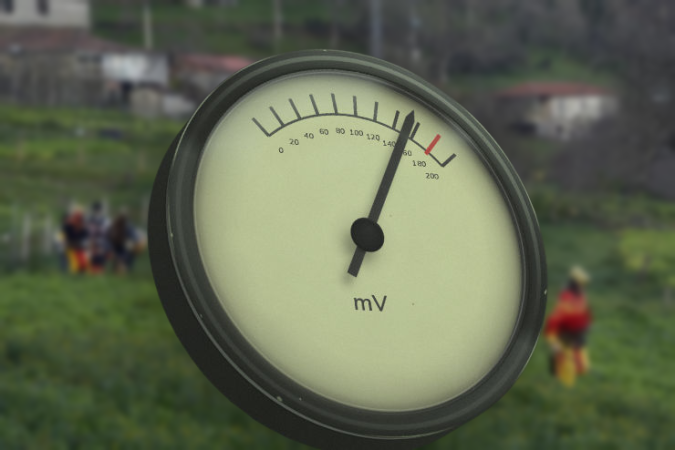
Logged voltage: 150 (mV)
